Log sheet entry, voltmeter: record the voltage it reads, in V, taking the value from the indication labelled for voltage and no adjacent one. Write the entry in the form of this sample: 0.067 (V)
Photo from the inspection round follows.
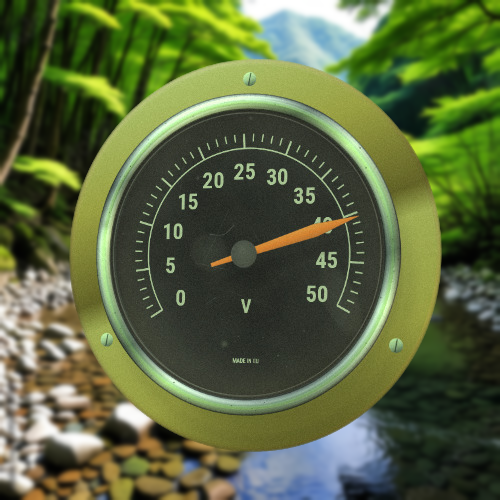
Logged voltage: 40.5 (V)
